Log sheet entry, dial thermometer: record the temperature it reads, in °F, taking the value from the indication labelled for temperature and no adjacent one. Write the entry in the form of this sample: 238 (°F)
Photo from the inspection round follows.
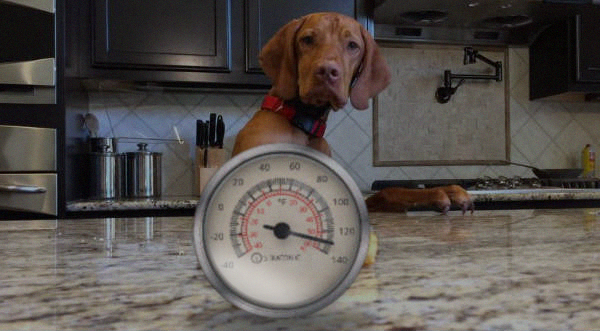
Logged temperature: 130 (°F)
